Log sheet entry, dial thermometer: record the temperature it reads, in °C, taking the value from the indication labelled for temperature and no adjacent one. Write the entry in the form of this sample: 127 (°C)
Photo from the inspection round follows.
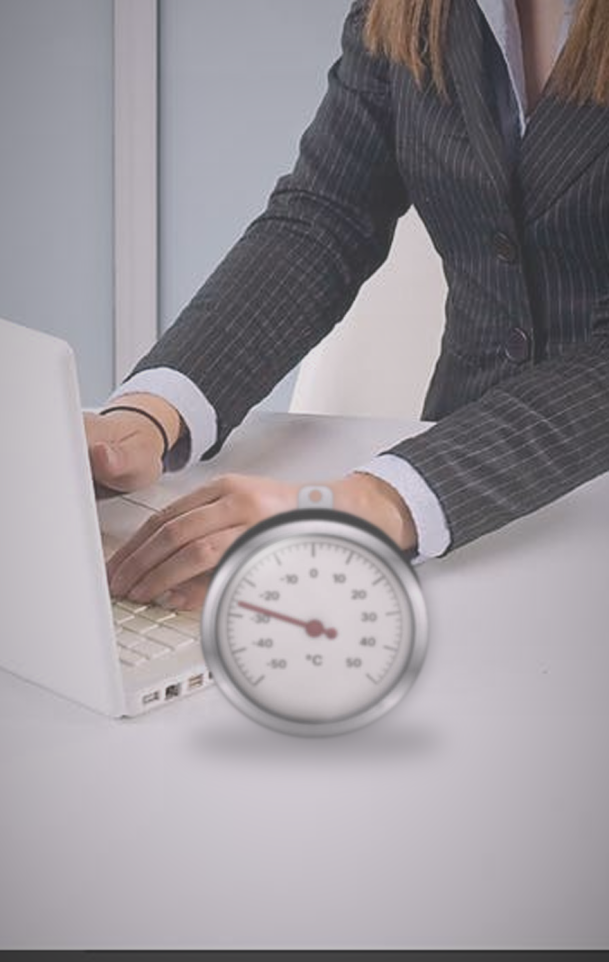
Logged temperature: -26 (°C)
